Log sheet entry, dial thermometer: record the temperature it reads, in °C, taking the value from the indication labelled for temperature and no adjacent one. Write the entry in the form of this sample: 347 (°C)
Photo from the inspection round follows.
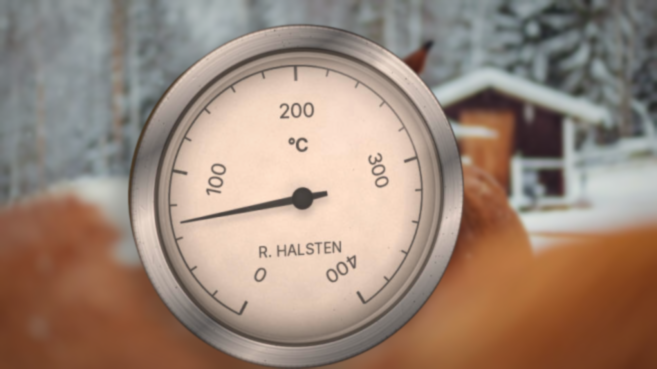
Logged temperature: 70 (°C)
